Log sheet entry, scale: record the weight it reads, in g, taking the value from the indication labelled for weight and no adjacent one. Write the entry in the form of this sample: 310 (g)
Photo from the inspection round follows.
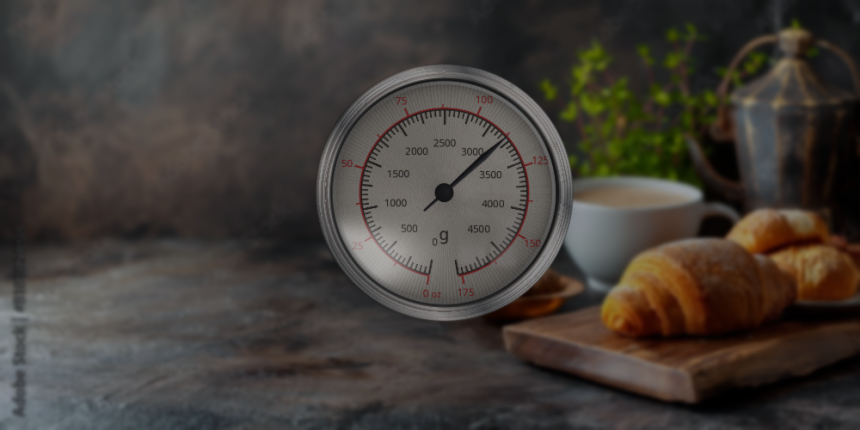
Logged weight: 3200 (g)
